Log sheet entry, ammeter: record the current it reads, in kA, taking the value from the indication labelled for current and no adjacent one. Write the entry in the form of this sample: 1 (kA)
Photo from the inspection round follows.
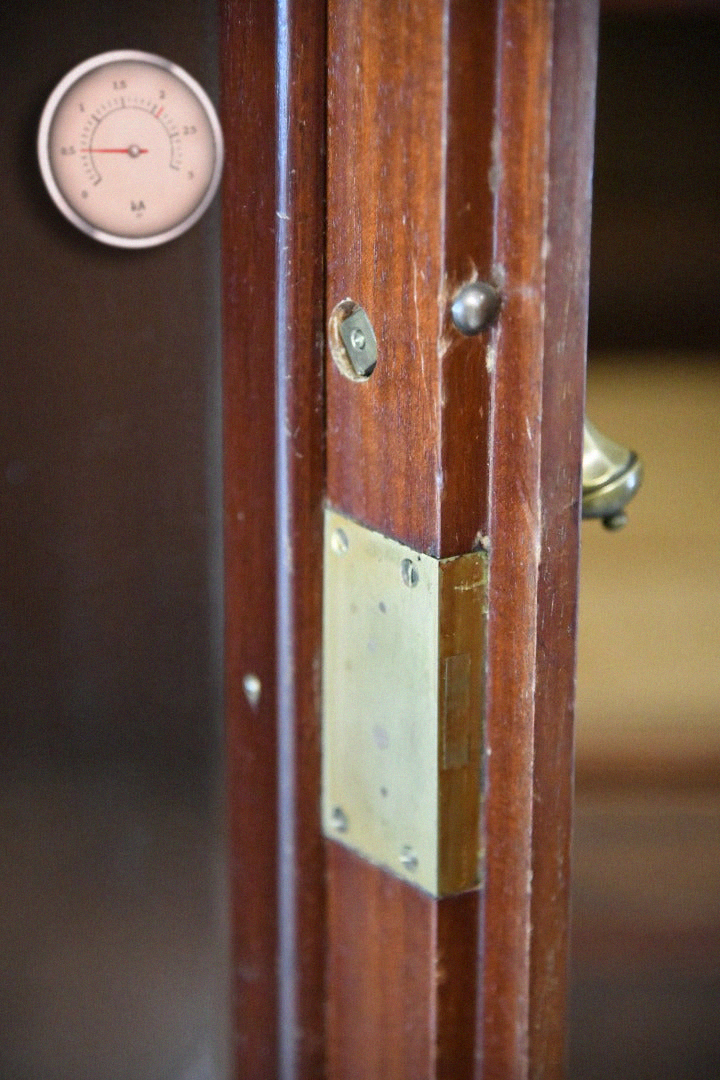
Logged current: 0.5 (kA)
